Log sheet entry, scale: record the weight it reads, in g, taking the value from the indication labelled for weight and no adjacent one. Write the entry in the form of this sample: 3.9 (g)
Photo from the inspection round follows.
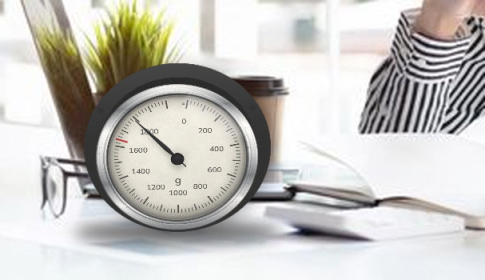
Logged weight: 1800 (g)
